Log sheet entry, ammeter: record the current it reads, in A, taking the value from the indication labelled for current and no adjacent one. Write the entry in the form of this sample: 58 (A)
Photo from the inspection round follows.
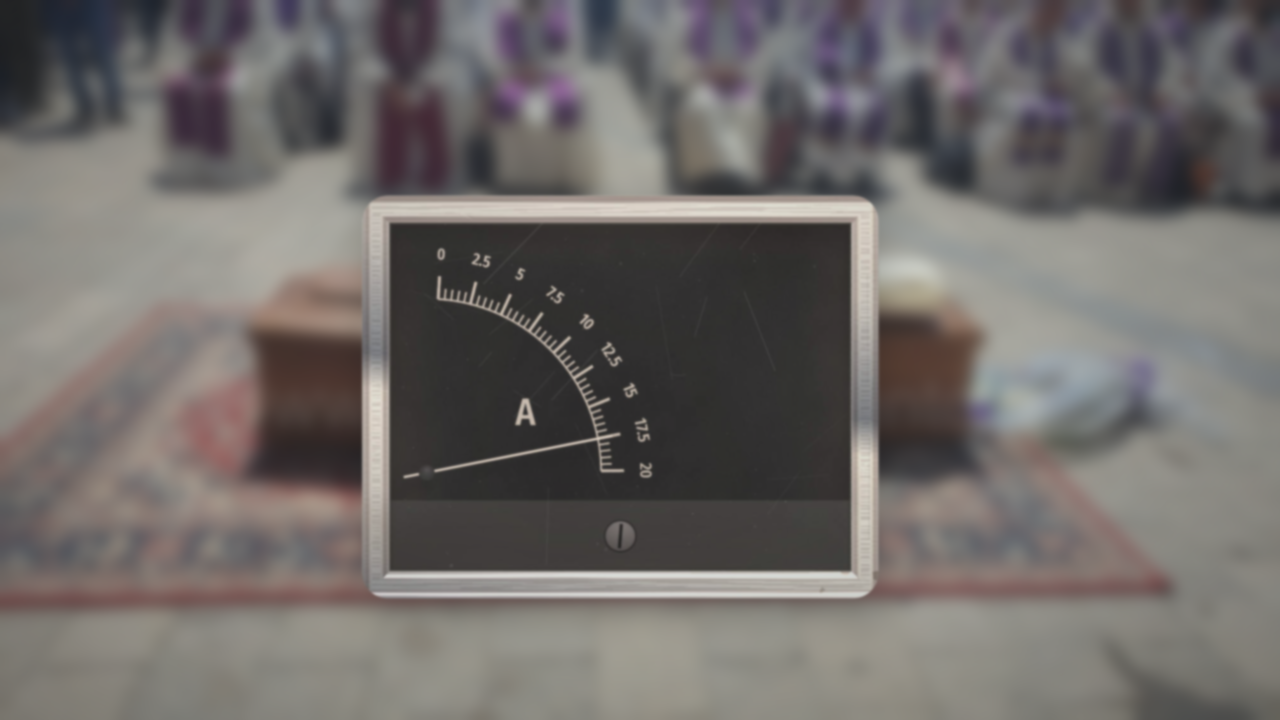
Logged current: 17.5 (A)
